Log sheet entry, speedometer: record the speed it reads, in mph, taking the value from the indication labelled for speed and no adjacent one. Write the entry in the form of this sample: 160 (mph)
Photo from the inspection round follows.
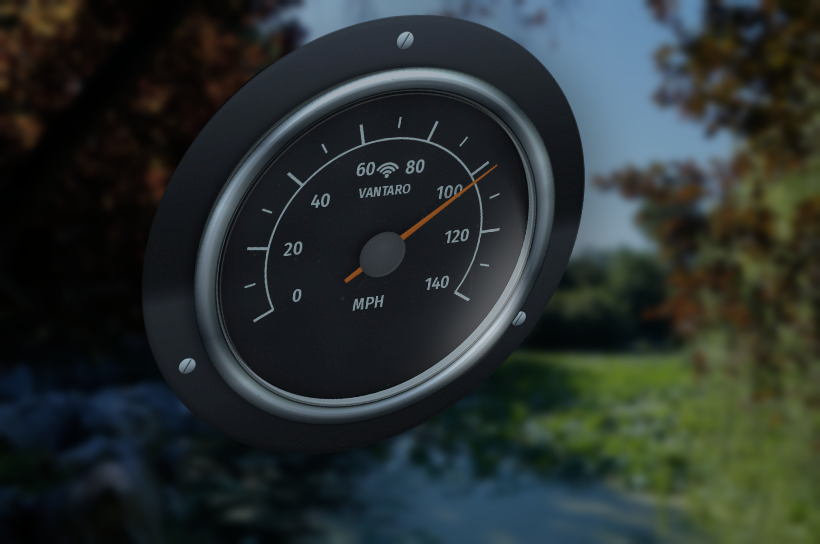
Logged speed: 100 (mph)
